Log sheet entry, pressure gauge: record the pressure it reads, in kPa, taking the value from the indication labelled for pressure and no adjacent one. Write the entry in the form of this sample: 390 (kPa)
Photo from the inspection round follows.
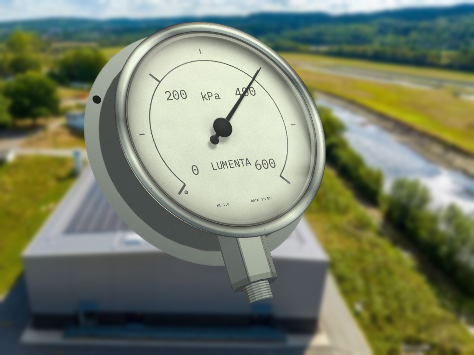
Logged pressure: 400 (kPa)
